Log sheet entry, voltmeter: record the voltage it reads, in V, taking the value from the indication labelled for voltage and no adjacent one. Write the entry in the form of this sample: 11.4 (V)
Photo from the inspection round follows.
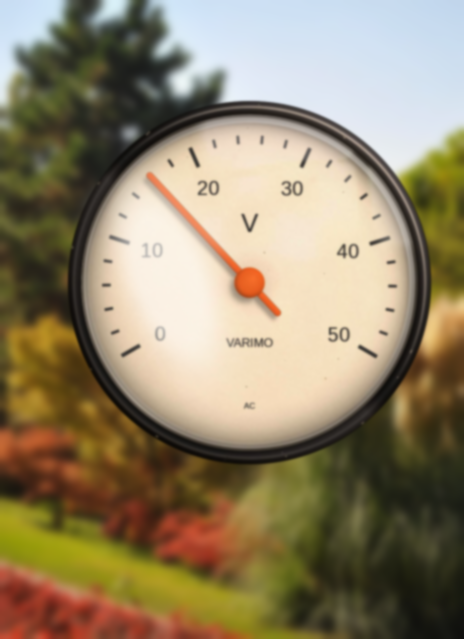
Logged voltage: 16 (V)
